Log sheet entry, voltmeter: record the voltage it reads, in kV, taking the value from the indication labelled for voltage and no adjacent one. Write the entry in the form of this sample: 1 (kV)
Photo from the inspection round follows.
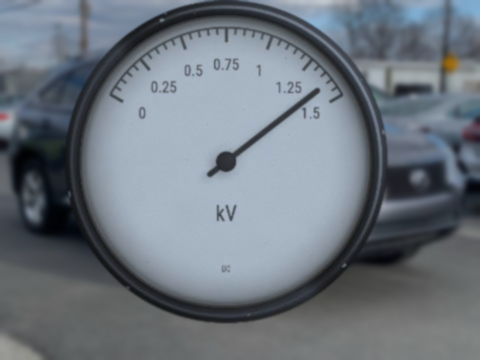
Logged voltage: 1.4 (kV)
